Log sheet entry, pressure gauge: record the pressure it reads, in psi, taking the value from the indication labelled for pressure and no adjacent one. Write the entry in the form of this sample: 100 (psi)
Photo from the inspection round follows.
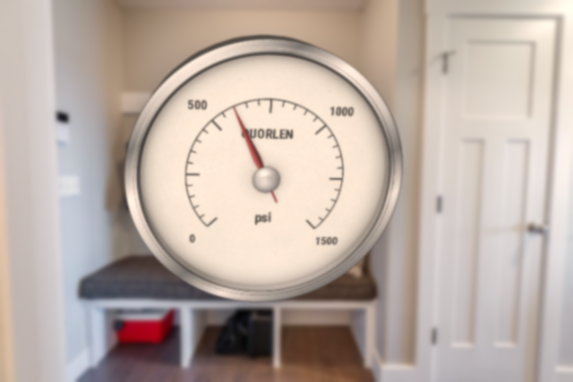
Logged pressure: 600 (psi)
